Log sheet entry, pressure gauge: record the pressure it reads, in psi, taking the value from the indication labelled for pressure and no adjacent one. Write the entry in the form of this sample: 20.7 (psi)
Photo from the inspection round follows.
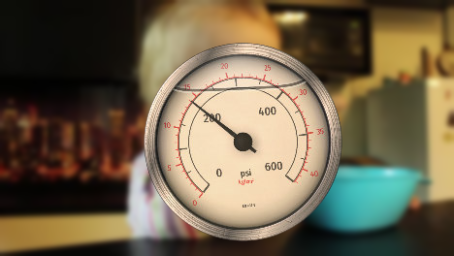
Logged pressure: 200 (psi)
